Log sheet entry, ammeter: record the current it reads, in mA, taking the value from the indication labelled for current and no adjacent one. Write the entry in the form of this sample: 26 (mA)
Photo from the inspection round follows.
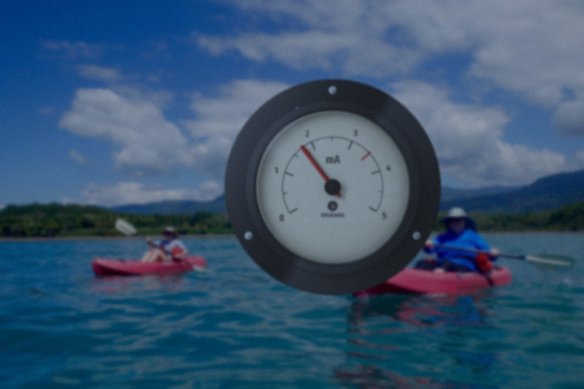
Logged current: 1.75 (mA)
